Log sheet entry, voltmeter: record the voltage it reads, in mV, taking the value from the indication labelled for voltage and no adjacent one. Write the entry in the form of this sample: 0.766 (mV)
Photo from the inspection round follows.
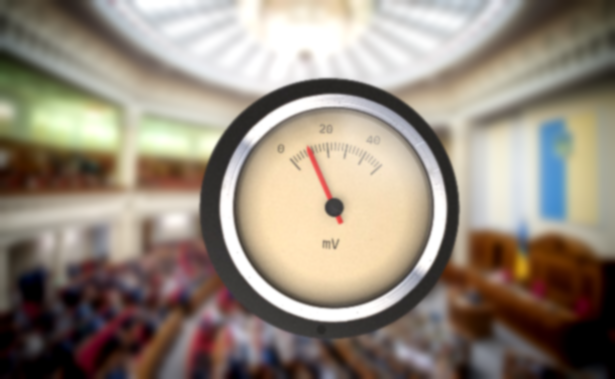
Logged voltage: 10 (mV)
